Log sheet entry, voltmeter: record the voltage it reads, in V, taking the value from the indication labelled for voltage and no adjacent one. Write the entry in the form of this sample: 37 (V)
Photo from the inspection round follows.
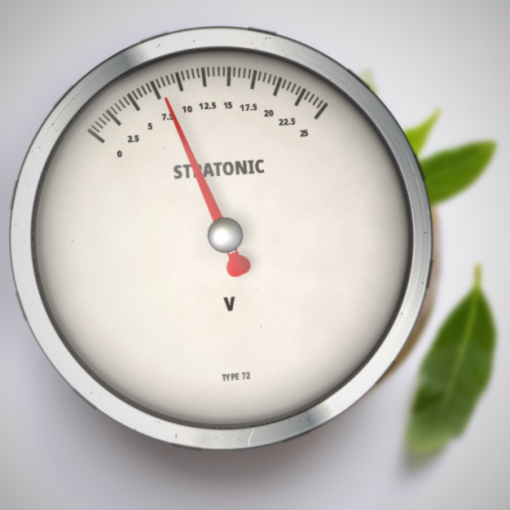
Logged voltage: 8 (V)
